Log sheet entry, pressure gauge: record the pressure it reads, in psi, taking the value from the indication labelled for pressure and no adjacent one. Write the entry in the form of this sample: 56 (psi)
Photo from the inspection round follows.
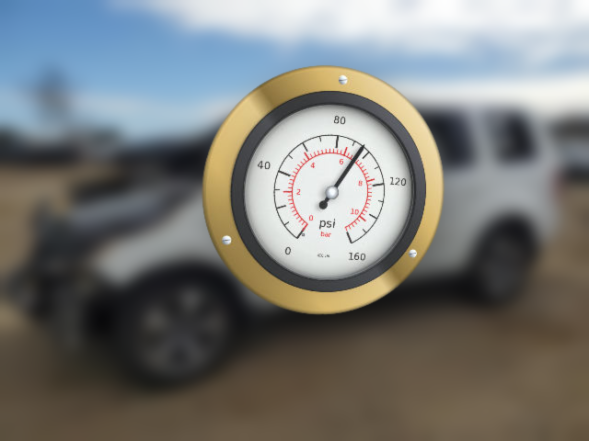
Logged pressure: 95 (psi)
